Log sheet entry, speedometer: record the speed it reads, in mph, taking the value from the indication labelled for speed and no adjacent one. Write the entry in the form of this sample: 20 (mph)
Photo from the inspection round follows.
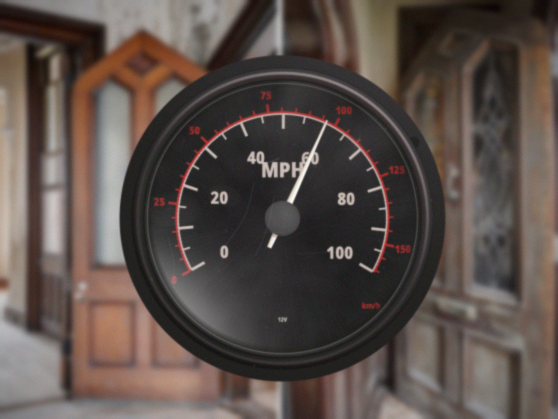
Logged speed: 60 (mph)
